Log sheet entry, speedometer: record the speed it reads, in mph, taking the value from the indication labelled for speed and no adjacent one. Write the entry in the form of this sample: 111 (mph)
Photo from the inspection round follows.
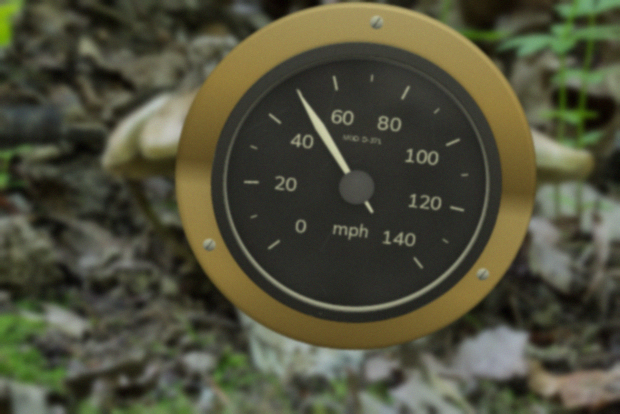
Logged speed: 50 (mph)
